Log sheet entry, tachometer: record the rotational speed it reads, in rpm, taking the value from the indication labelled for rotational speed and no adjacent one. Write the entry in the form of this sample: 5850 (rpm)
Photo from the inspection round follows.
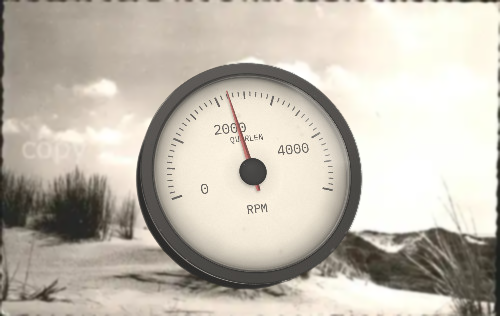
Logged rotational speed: 2200 (rpm)
